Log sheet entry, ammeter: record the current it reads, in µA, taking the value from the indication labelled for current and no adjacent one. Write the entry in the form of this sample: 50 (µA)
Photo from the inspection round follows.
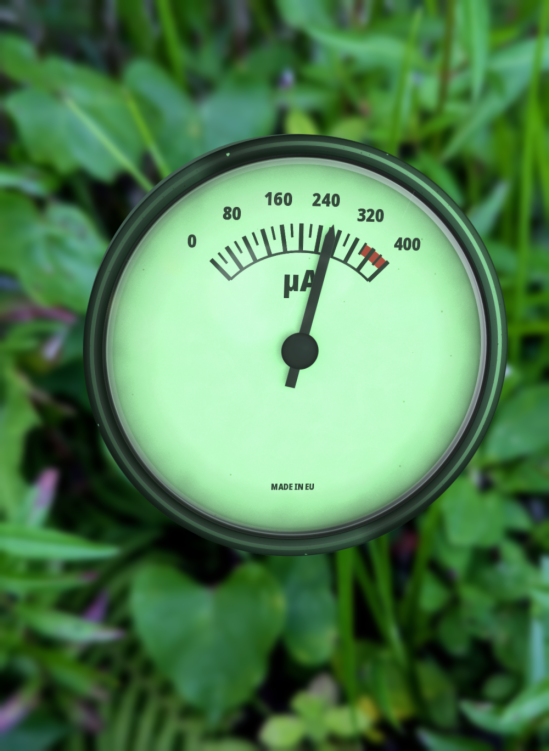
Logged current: 260 (µA)
